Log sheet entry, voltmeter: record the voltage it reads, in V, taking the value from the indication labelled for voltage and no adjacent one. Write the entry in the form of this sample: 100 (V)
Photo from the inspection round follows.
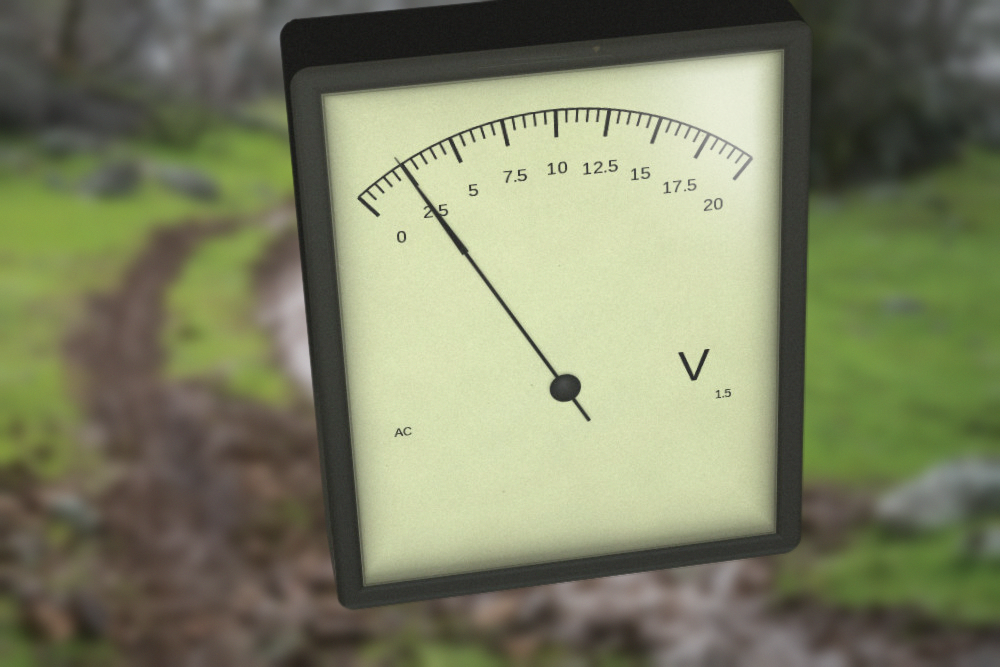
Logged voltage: 2.5 (V)
